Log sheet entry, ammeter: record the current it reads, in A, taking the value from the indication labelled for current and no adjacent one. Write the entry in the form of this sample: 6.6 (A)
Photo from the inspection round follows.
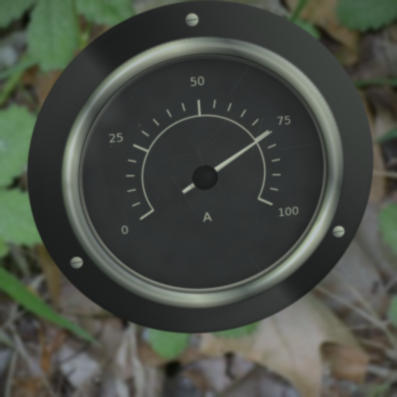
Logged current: 75 (A)
